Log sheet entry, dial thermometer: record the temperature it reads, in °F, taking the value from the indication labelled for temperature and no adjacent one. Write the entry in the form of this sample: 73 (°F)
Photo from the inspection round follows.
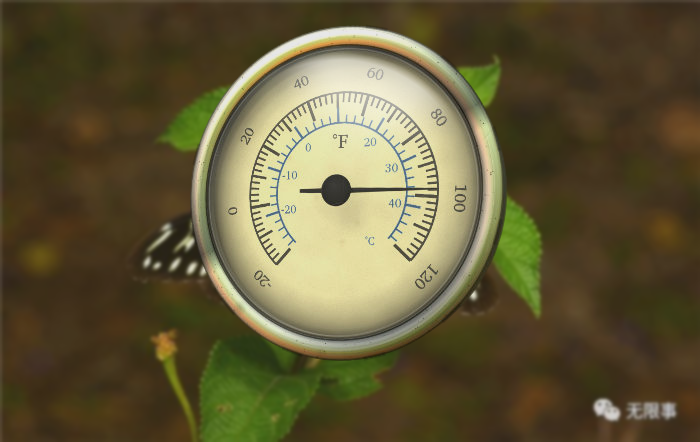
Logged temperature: 98 (°F)
